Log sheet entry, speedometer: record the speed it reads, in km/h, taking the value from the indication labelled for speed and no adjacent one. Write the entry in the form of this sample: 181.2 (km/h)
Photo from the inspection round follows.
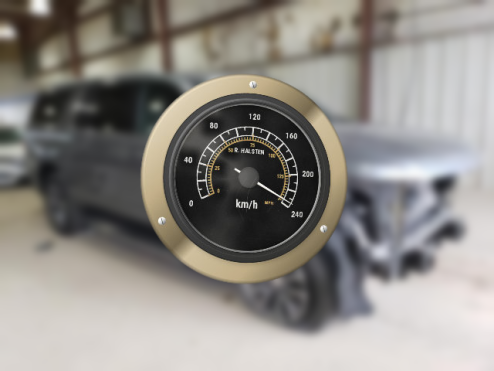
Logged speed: 235 (km/h)
